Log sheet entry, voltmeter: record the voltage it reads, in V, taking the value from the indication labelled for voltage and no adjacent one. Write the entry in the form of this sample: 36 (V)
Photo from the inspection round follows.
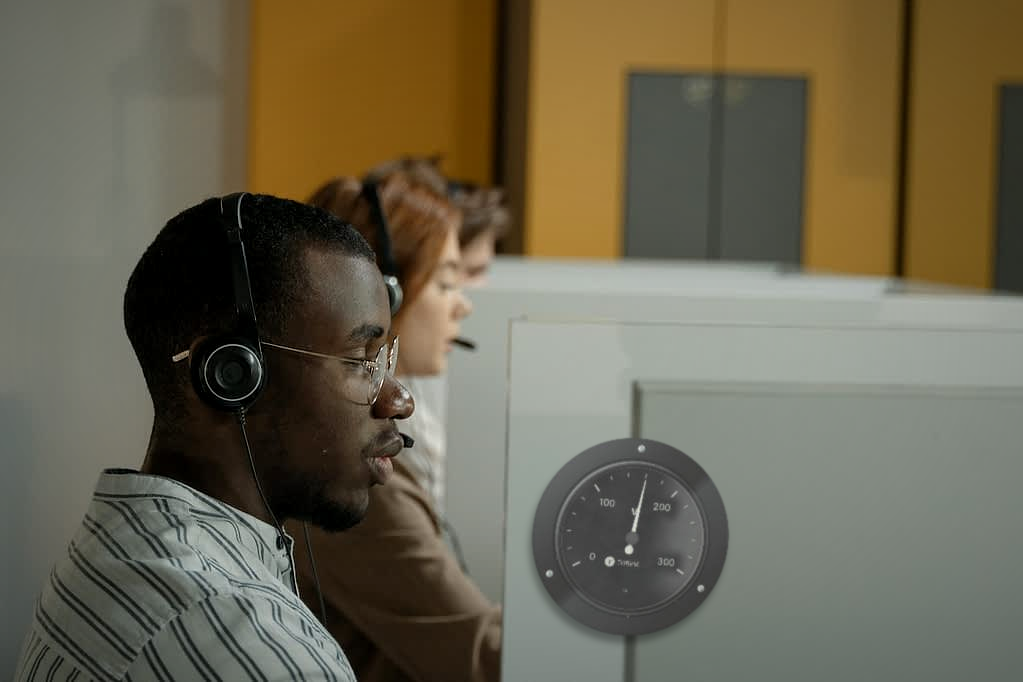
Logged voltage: 160 (V)
